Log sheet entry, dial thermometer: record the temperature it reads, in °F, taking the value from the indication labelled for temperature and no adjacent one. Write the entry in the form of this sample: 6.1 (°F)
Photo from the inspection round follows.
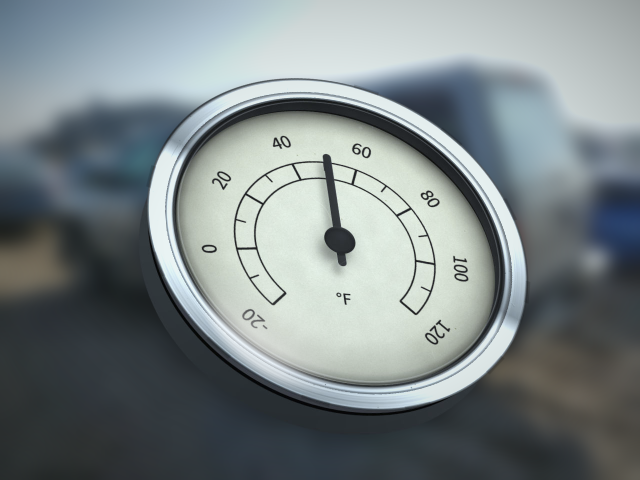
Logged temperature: 50 (°F)
